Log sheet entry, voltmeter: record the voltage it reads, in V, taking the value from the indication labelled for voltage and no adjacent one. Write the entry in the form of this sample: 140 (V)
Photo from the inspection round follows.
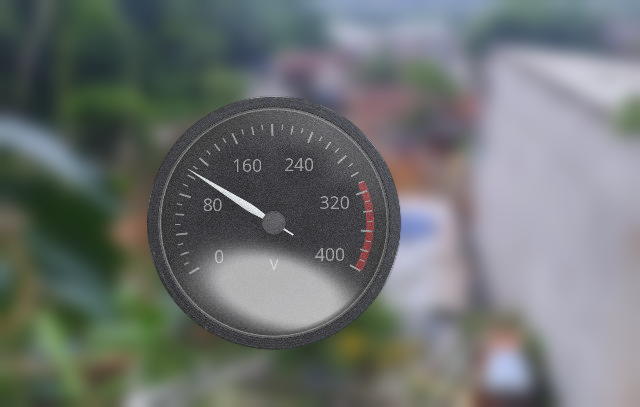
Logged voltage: 105 (V)
